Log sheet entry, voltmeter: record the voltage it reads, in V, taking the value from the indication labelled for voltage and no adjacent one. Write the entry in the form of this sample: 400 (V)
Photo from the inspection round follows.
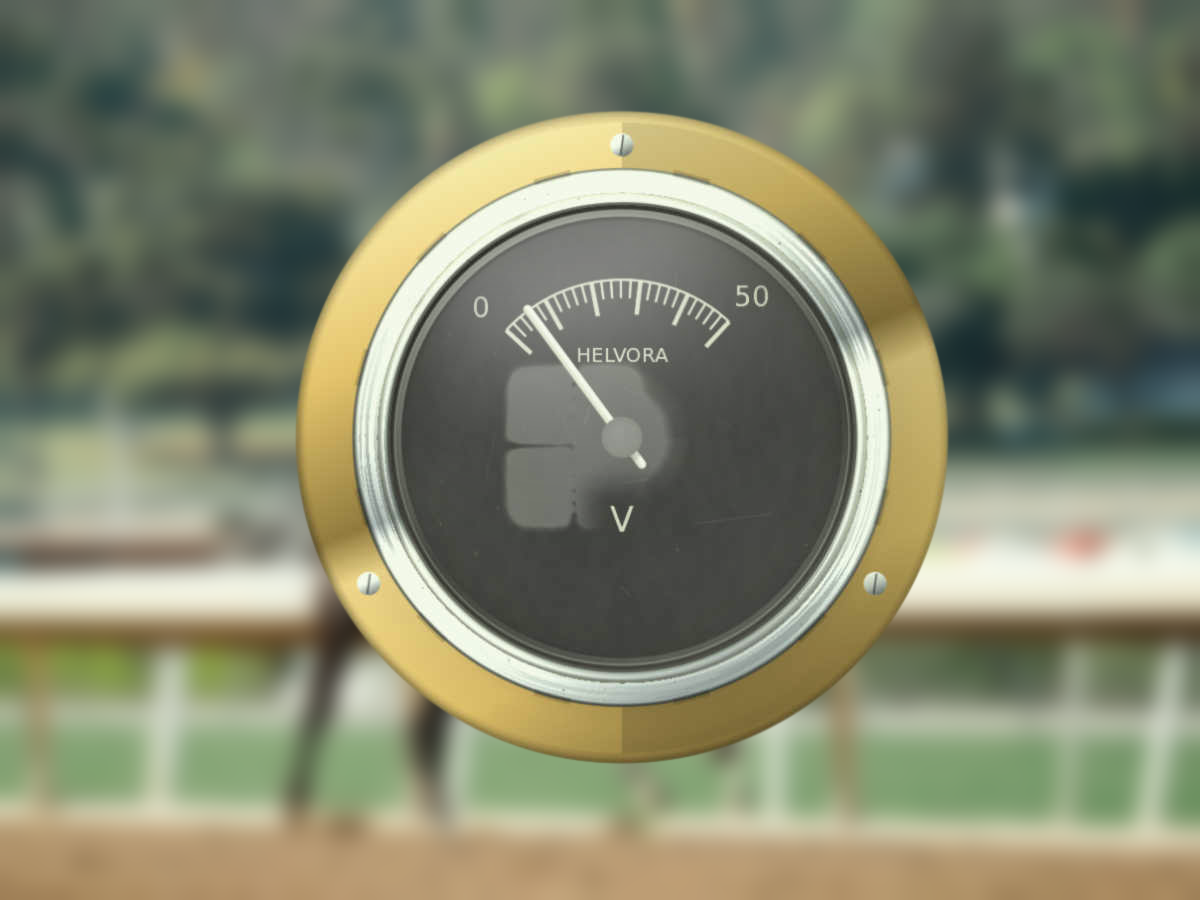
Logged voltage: 6 (V)
